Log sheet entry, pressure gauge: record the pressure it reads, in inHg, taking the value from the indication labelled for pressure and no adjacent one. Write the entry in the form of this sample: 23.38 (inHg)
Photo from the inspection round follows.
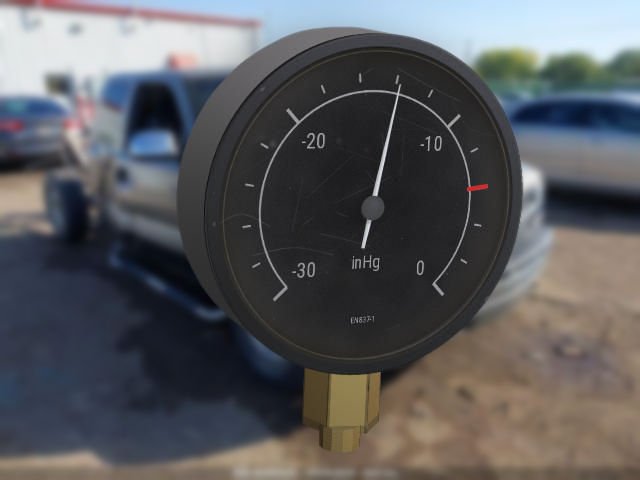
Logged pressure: -14 (inHg)
